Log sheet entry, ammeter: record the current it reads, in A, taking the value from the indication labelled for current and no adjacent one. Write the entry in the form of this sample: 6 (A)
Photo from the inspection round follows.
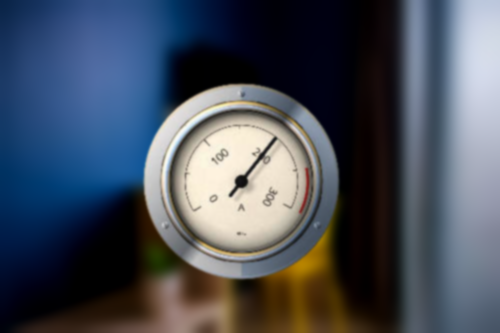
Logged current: 200 (A)
